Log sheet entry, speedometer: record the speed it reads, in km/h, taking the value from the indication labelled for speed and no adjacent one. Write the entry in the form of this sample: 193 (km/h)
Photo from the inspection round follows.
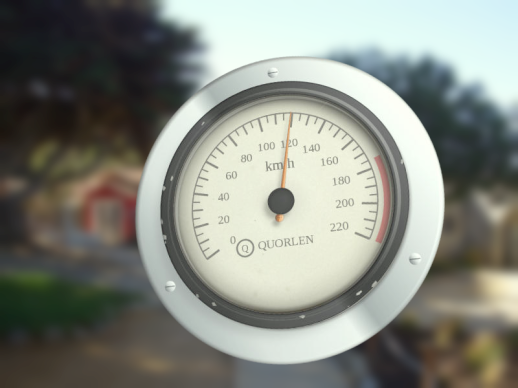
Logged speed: 120 (km/h)
